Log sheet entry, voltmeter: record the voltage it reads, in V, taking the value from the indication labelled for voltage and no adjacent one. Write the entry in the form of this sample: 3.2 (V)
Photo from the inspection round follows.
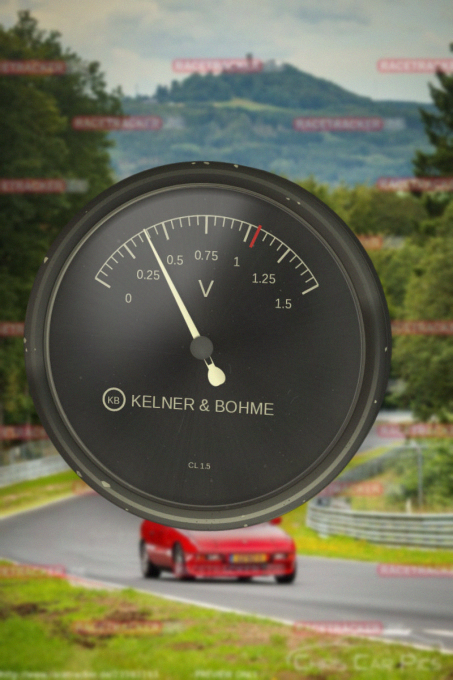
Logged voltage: 0.4 (V)
